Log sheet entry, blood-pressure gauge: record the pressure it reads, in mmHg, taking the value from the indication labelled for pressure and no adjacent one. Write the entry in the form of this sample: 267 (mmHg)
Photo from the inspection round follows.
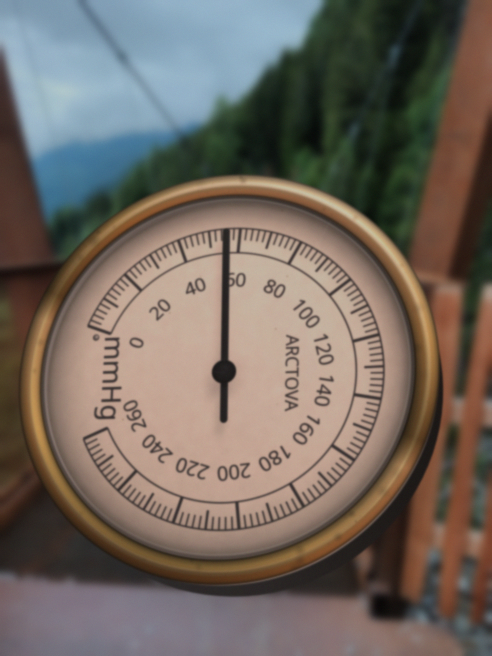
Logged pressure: 56 (mmHg)
